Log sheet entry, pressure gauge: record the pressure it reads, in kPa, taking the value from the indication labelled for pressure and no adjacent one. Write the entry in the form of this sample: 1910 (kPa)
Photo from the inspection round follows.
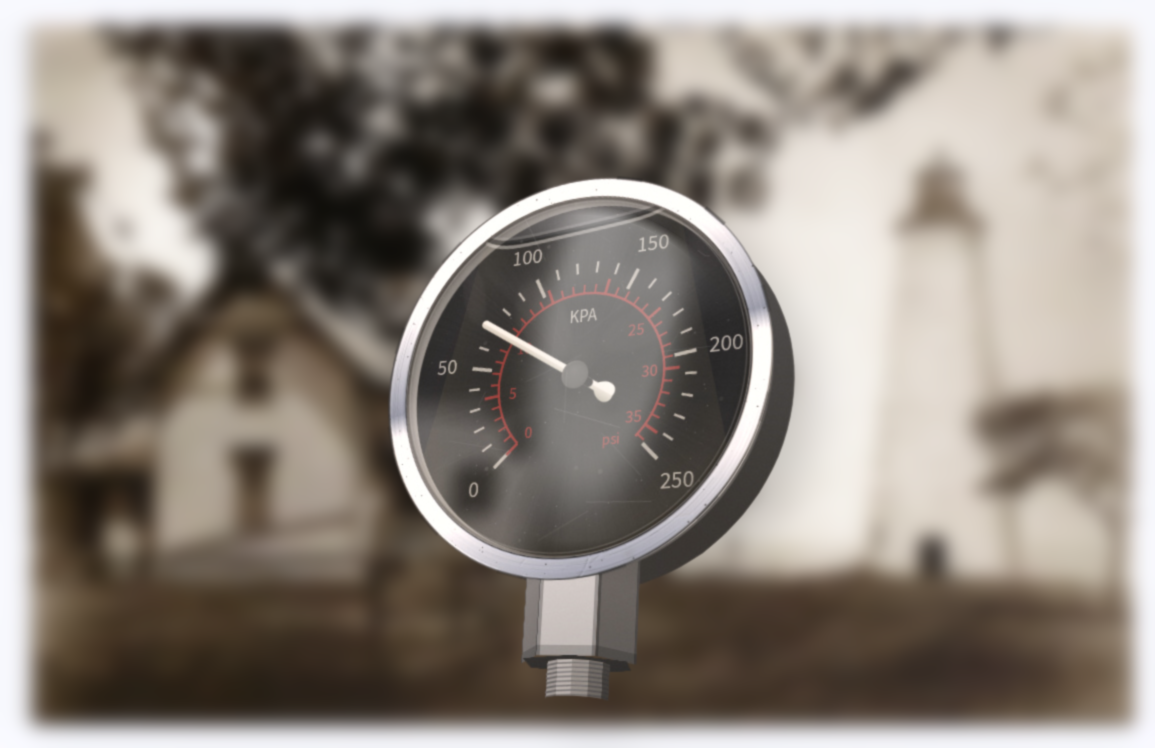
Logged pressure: 70 (kPa)
